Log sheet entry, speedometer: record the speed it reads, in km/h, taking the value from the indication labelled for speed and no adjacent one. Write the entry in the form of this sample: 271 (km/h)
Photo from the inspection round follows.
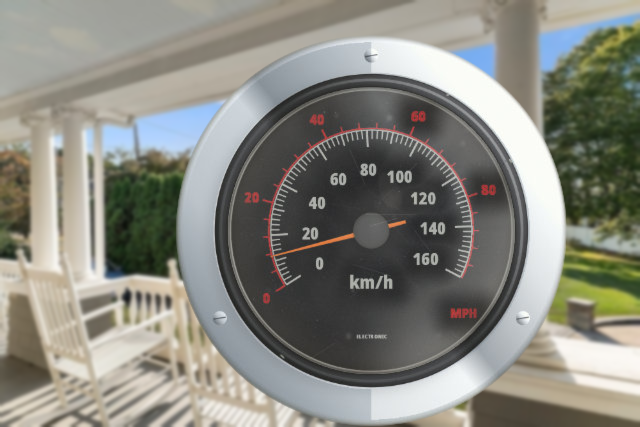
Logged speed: 12 (km/h)
